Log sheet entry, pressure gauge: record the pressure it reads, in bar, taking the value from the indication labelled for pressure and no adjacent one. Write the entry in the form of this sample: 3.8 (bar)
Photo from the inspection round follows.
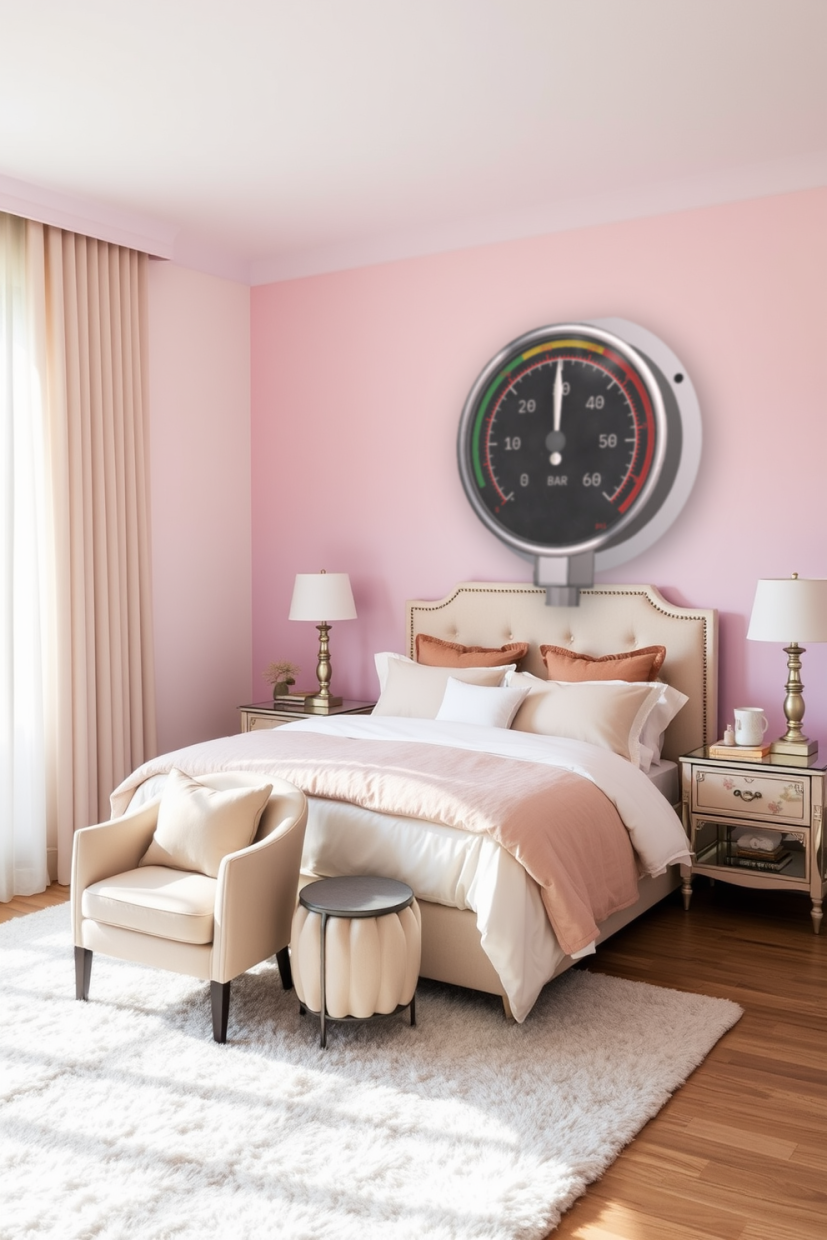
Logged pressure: 30 (bar)
